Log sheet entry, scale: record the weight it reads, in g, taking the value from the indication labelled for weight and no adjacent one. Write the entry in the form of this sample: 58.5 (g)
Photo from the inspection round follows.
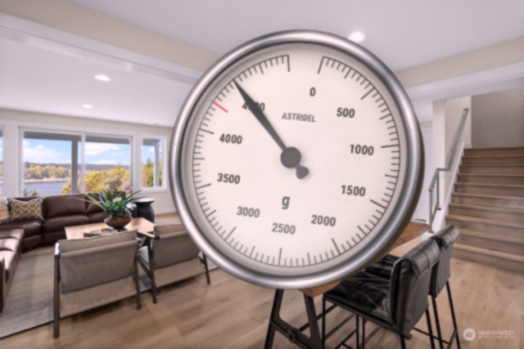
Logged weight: 4500 (g)
